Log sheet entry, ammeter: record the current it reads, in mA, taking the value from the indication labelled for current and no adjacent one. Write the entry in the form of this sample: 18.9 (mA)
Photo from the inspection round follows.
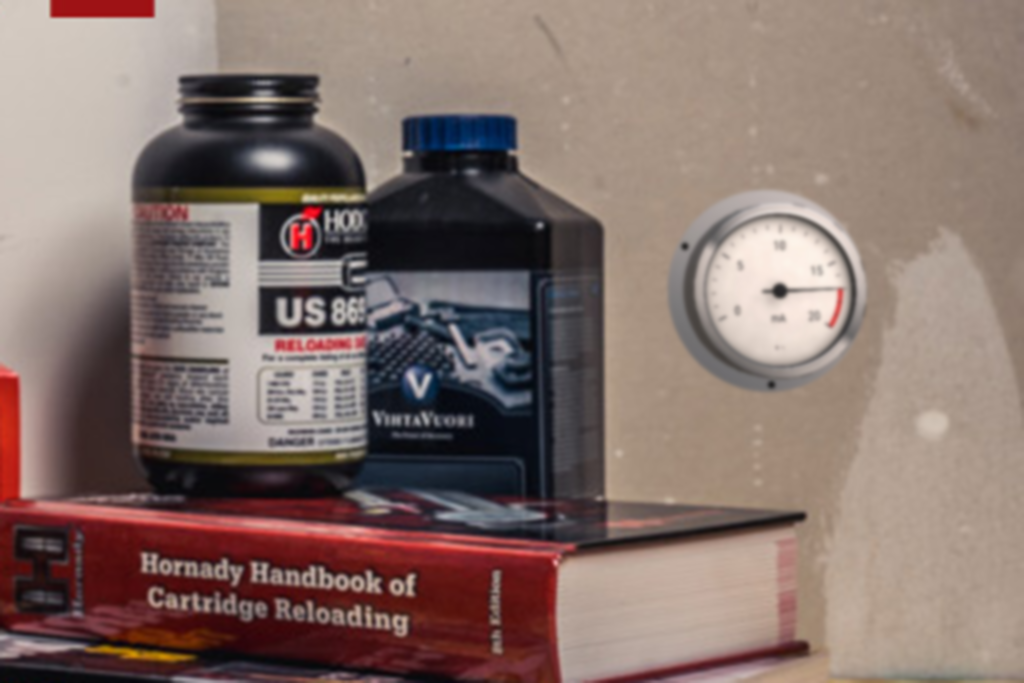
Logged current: 17 (mA)
